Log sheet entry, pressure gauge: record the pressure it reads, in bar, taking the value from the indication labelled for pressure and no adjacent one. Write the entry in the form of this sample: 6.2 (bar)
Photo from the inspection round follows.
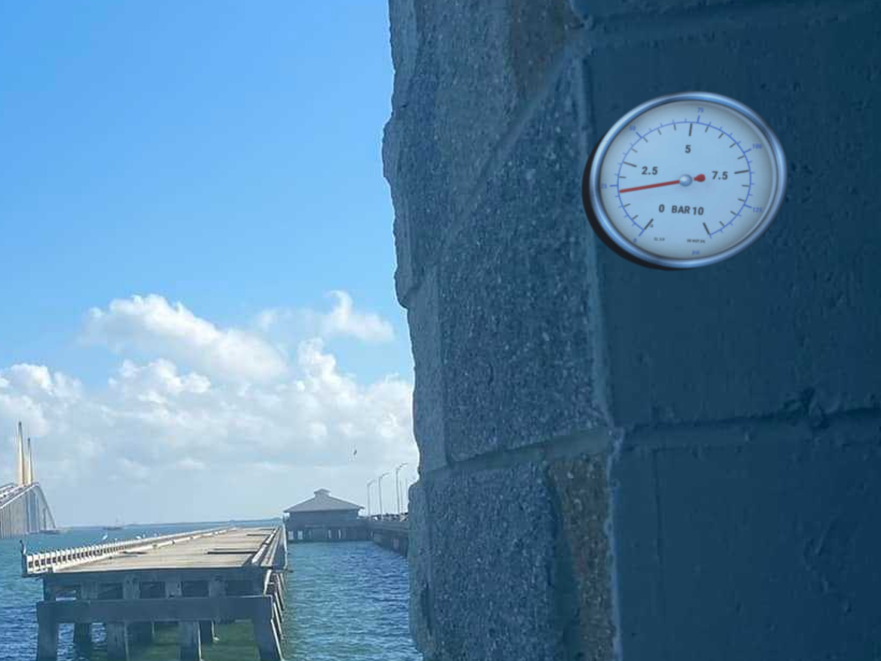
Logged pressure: 1.5 (bar)
